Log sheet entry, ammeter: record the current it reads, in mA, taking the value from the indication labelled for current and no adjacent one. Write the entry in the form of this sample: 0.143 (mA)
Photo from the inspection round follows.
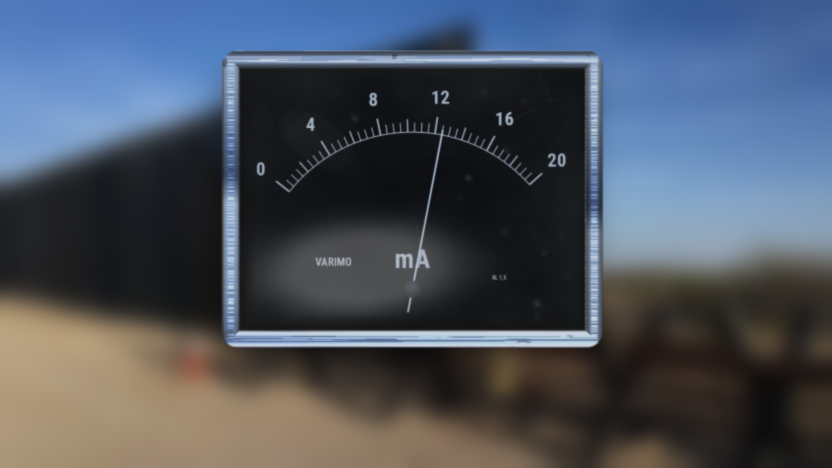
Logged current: 12.5 (mA)
